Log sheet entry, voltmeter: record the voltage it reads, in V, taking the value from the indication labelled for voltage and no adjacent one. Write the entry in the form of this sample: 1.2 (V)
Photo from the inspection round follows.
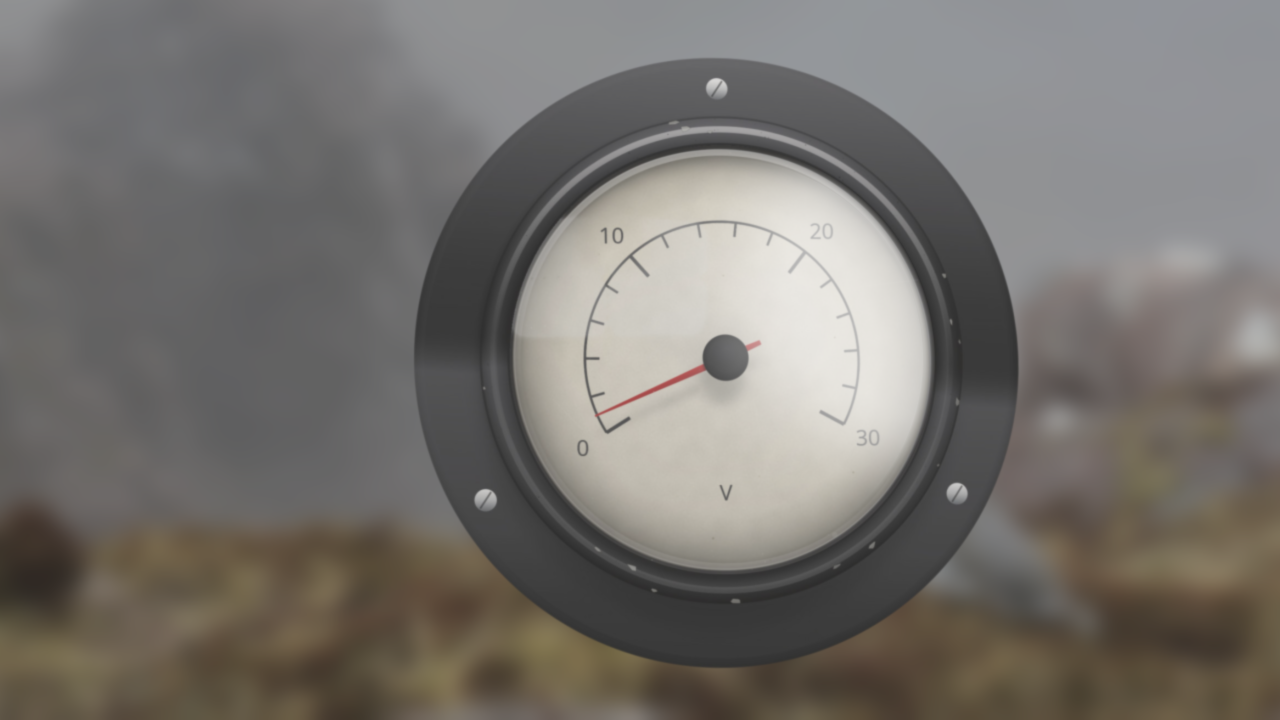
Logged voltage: 1 (V)
